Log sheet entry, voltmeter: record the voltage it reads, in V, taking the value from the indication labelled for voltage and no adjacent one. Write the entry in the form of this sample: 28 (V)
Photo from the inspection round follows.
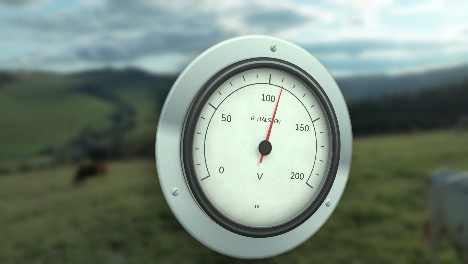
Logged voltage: 110 (V)
